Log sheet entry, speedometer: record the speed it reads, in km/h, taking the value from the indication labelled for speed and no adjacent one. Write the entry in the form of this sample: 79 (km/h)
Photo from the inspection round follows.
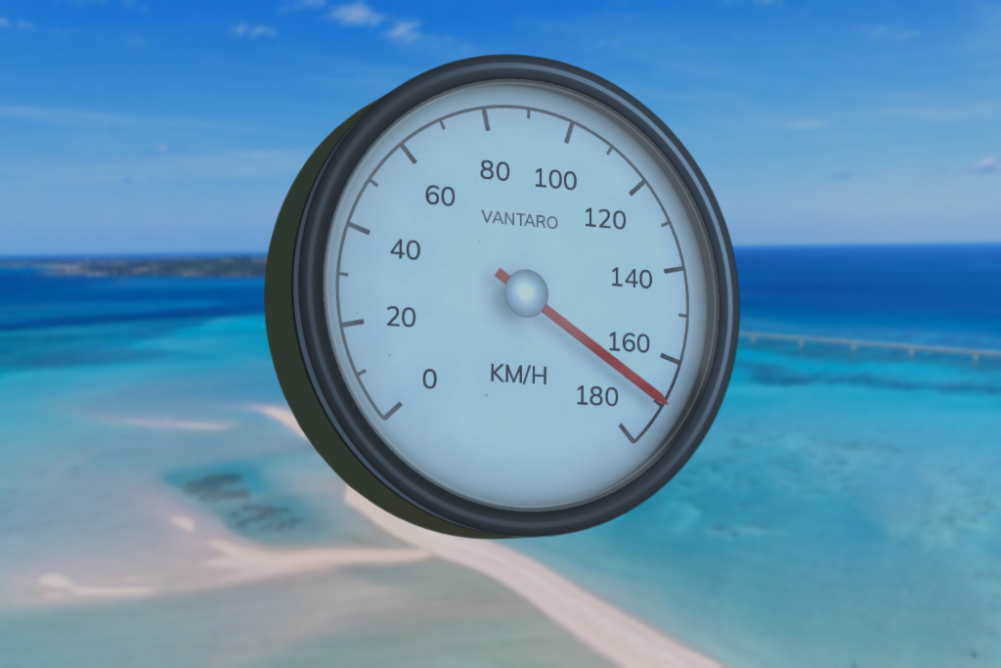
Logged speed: 170 (km/h)
